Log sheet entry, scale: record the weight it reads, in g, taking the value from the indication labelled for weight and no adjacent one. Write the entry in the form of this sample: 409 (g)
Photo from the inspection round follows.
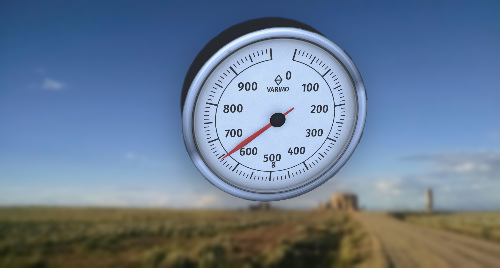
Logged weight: 650 (g)
